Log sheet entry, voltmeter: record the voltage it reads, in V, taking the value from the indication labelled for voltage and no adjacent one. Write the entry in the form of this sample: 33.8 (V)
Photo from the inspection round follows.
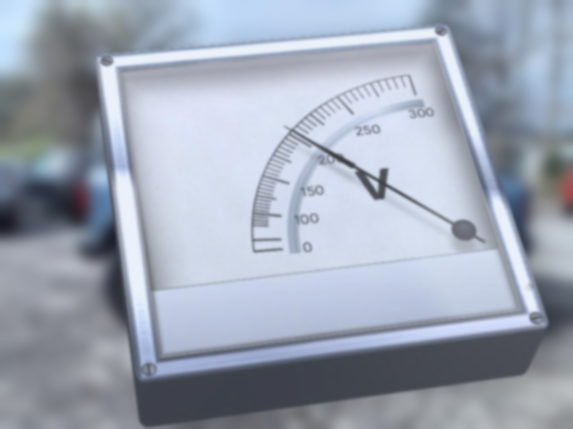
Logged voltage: 200 (V)
